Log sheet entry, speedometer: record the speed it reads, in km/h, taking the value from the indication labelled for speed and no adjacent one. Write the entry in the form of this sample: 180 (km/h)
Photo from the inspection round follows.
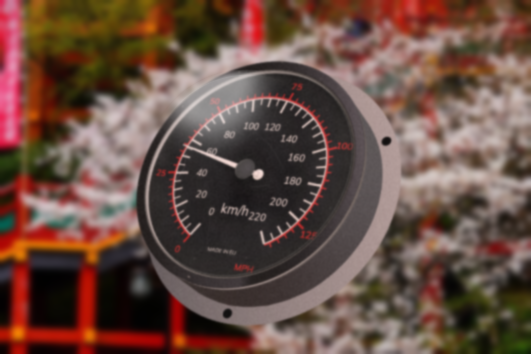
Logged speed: 55 (km/h)
